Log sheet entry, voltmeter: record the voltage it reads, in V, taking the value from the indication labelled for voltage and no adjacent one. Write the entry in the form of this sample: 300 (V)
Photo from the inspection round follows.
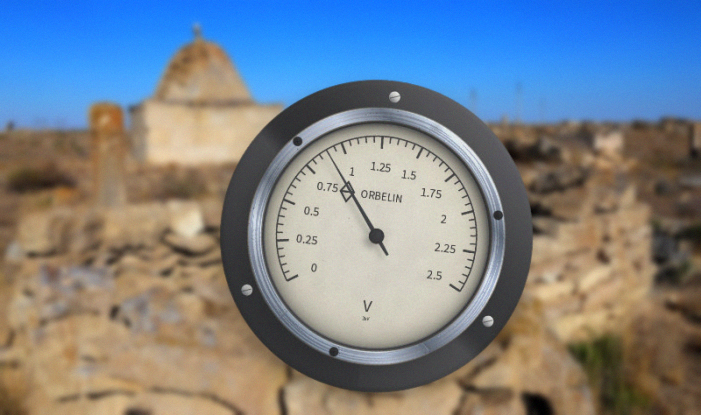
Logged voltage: 0.9 (V)
